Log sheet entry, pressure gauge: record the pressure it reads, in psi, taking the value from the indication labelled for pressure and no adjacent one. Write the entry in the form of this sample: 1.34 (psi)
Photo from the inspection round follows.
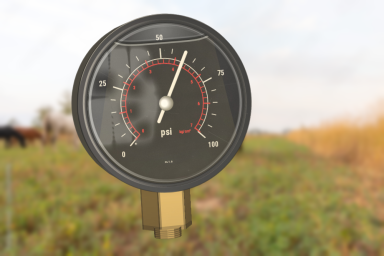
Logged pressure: 60 (psi)
